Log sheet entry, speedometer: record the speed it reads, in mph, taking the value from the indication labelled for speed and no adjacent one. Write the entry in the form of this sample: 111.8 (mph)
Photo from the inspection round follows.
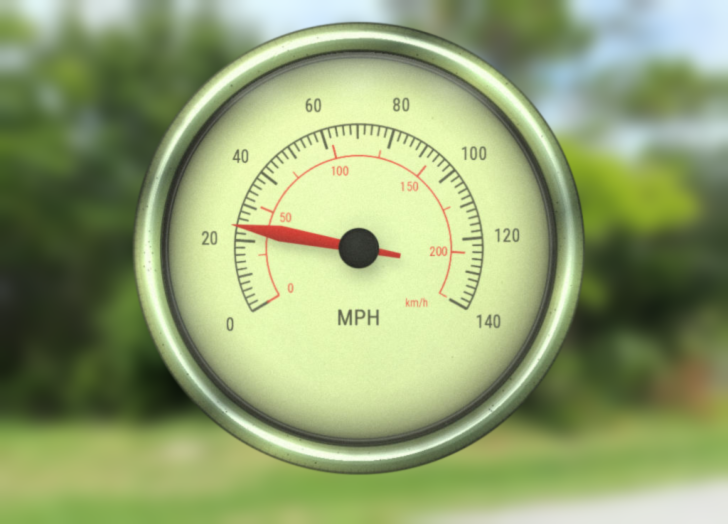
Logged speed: 24 (mph)
